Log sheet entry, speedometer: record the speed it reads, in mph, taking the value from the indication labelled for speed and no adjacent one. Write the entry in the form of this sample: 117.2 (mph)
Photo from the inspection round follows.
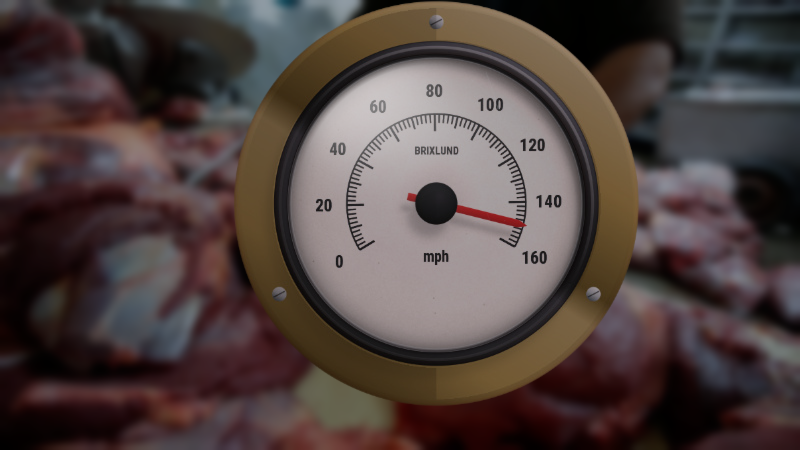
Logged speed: 150 (mph)
